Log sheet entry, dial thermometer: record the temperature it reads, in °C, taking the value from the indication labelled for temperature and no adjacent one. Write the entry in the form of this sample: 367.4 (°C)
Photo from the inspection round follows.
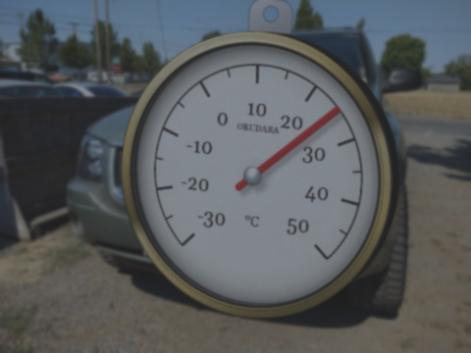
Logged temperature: 25 (°C)
